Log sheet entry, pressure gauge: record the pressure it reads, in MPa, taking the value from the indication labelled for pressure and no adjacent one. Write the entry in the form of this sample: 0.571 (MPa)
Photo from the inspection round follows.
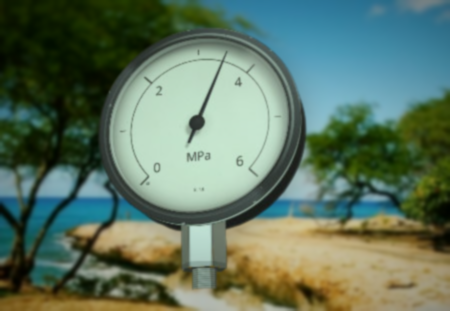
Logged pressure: 3.5 (MPa)
